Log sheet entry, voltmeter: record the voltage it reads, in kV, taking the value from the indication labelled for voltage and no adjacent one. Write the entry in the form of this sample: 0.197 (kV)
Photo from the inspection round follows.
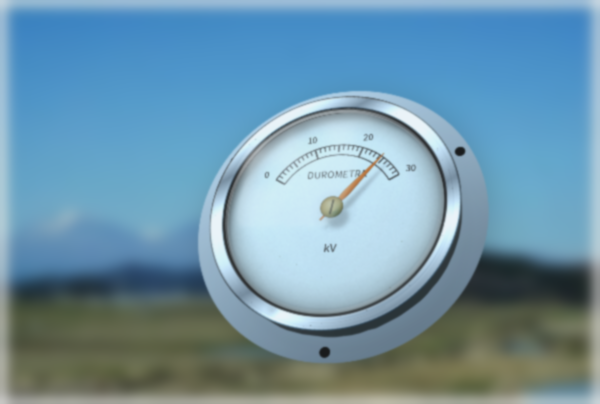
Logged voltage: 25 (kV)
